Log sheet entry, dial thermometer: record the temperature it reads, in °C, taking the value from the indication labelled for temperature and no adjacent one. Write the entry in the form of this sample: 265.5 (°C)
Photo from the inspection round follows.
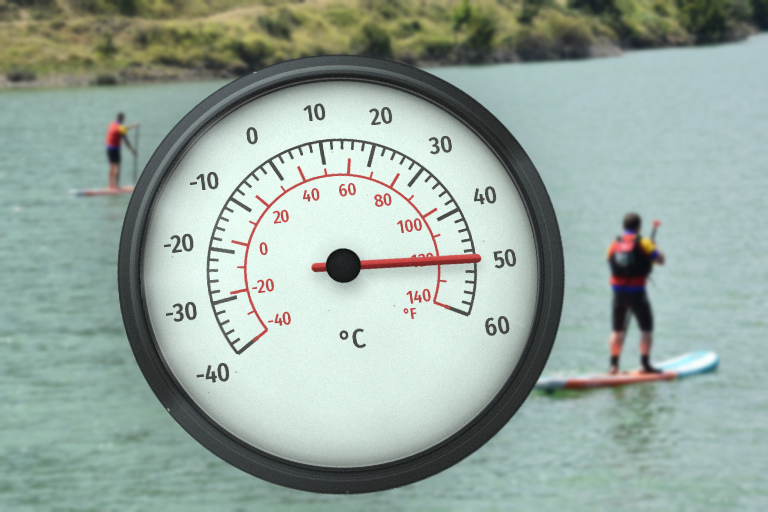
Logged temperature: 50 (°C)
